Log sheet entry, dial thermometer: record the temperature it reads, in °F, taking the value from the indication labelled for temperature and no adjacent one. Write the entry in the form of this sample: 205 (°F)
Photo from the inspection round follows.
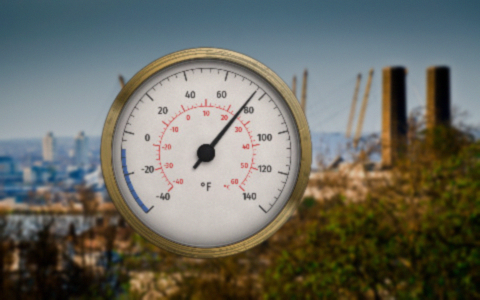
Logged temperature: 76 (°F)
